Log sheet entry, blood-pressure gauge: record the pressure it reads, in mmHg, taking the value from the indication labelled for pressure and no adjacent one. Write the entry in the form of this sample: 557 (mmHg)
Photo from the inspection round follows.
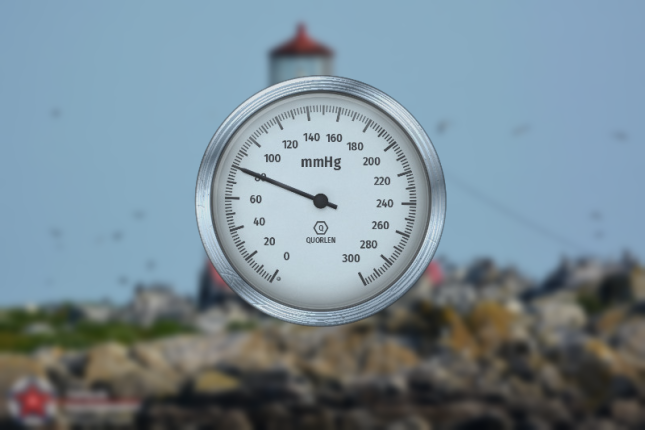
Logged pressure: 80 (mmHg)
